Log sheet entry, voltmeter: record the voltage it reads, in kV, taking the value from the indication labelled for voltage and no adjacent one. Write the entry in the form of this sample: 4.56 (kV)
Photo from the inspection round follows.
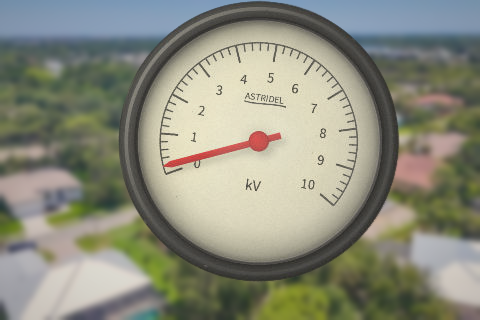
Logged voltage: 0.2 (kV)
